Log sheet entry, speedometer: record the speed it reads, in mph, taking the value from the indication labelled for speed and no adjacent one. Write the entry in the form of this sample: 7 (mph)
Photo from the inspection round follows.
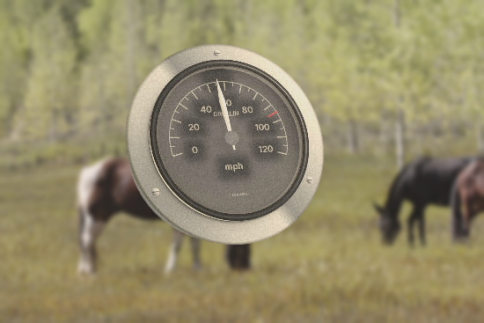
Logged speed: 55 (mph)
